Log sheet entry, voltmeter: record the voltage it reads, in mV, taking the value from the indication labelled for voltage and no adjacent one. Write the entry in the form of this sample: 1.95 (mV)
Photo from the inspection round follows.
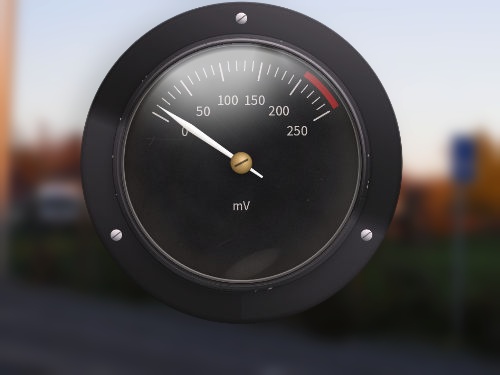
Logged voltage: 10 (mV)
